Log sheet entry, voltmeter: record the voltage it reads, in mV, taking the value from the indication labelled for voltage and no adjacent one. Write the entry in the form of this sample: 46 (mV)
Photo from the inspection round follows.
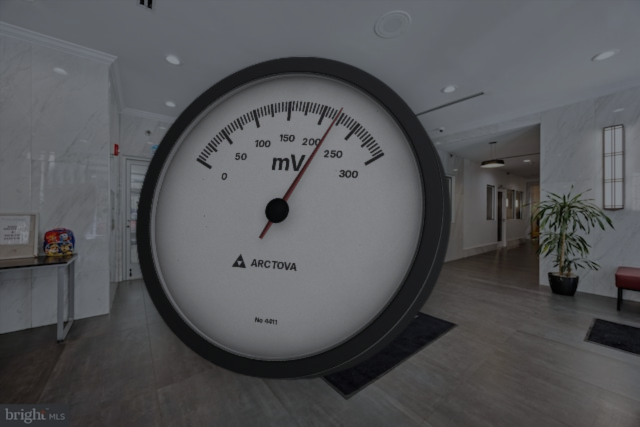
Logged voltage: 225 (mV)
